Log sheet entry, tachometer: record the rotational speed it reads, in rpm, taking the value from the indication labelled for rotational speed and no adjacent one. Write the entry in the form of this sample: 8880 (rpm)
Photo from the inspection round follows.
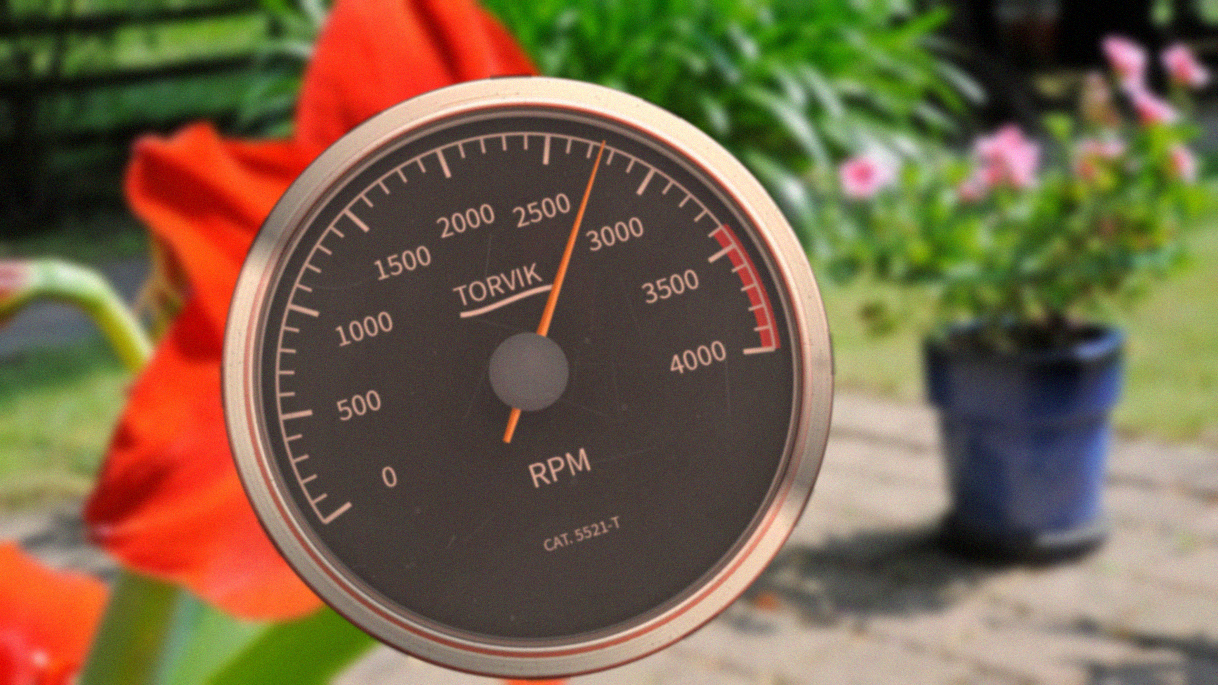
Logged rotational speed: 2750 (rpm)
